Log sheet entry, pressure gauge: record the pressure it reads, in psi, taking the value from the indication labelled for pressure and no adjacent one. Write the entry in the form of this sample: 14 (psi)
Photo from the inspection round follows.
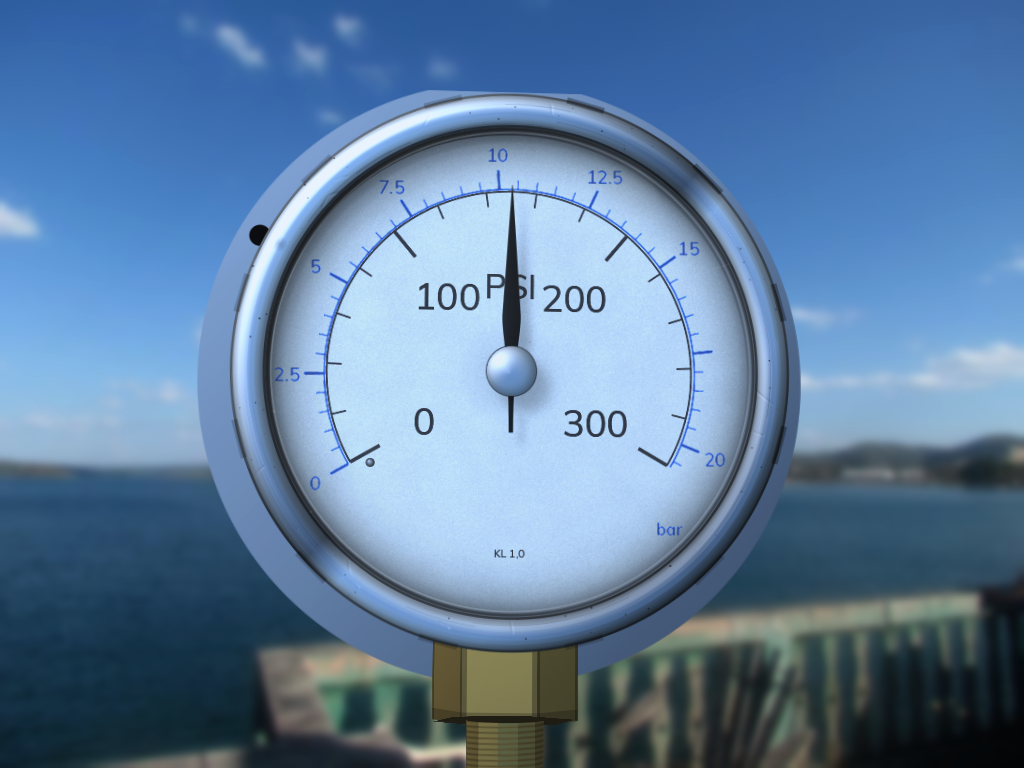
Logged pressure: 150 (psi)
